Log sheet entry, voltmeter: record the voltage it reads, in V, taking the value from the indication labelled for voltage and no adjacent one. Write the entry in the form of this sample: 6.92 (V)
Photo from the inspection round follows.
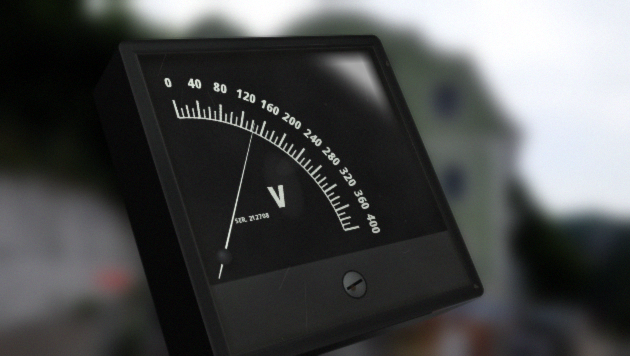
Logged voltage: 140 (V)
